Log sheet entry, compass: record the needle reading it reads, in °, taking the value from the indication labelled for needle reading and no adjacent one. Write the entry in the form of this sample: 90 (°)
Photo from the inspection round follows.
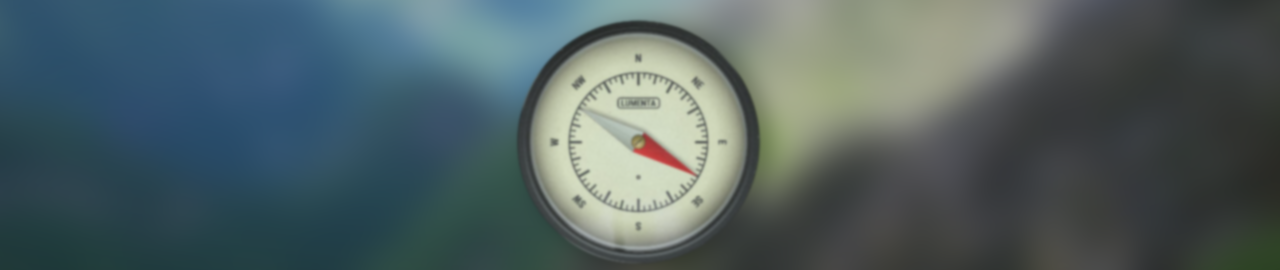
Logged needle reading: 120 (°)
